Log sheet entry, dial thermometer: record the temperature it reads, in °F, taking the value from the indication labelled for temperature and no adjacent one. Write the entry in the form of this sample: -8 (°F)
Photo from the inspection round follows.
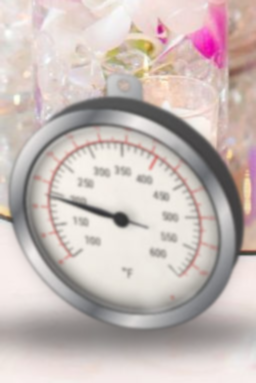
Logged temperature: 200 (°F)
